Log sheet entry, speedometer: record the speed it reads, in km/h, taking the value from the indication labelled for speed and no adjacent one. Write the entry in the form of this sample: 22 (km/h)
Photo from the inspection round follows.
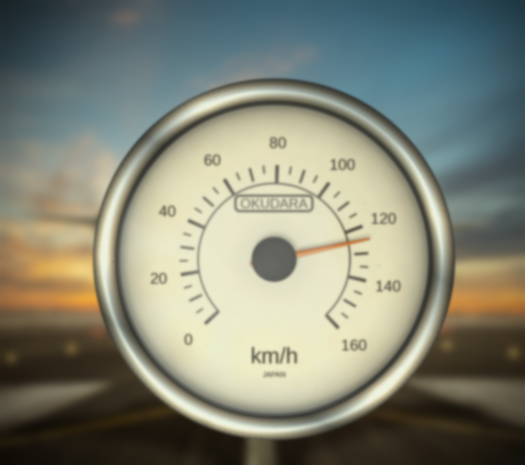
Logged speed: 125 (km/h)
